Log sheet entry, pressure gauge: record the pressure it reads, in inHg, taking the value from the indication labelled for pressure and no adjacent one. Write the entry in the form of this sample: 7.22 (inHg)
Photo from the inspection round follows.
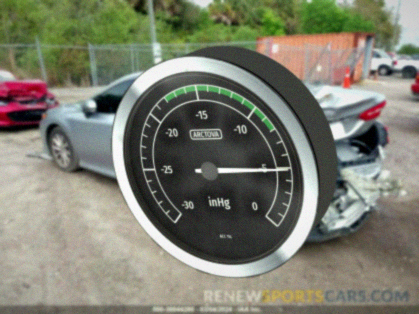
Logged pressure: -5 (inHg)
